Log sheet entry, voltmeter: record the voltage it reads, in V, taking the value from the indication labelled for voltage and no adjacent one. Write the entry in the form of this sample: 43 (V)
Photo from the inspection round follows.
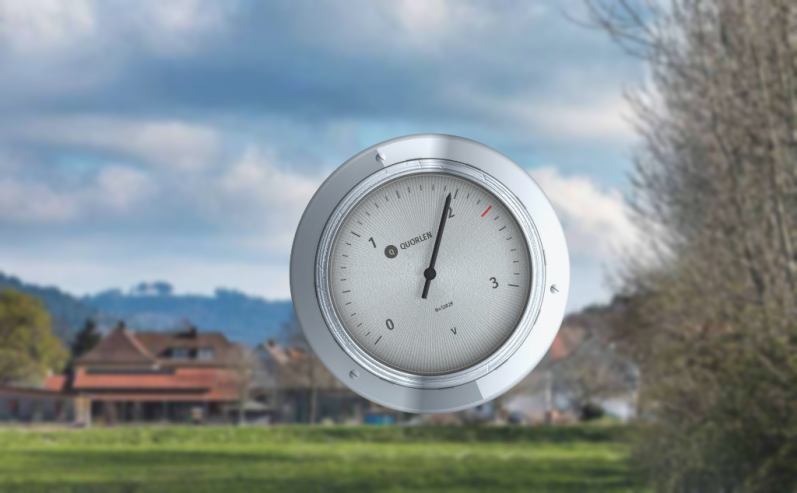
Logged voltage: 1.95 (V)
